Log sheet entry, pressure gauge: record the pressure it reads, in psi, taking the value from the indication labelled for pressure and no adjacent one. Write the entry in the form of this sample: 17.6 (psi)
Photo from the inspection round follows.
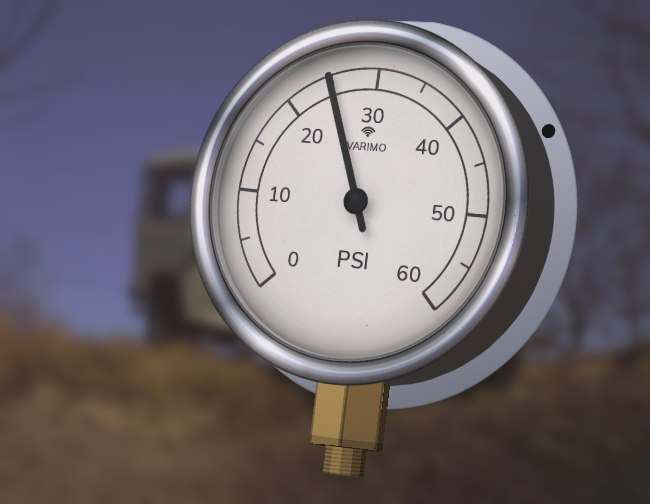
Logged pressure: 25 (psi)
